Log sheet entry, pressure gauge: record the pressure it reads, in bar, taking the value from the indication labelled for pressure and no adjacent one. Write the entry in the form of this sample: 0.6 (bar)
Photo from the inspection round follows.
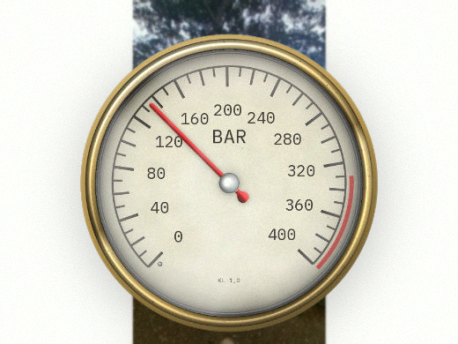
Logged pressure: 135 (bar)
